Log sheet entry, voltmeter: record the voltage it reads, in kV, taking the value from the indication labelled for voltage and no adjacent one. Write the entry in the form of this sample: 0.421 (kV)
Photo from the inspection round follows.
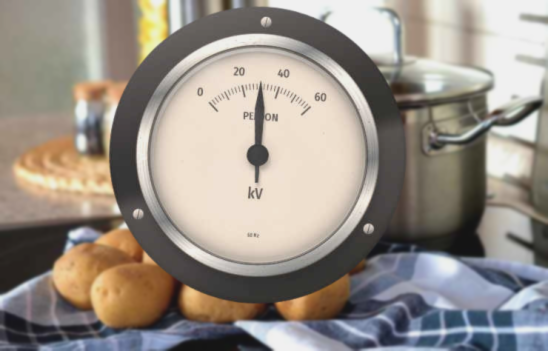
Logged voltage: 30 (kV)
